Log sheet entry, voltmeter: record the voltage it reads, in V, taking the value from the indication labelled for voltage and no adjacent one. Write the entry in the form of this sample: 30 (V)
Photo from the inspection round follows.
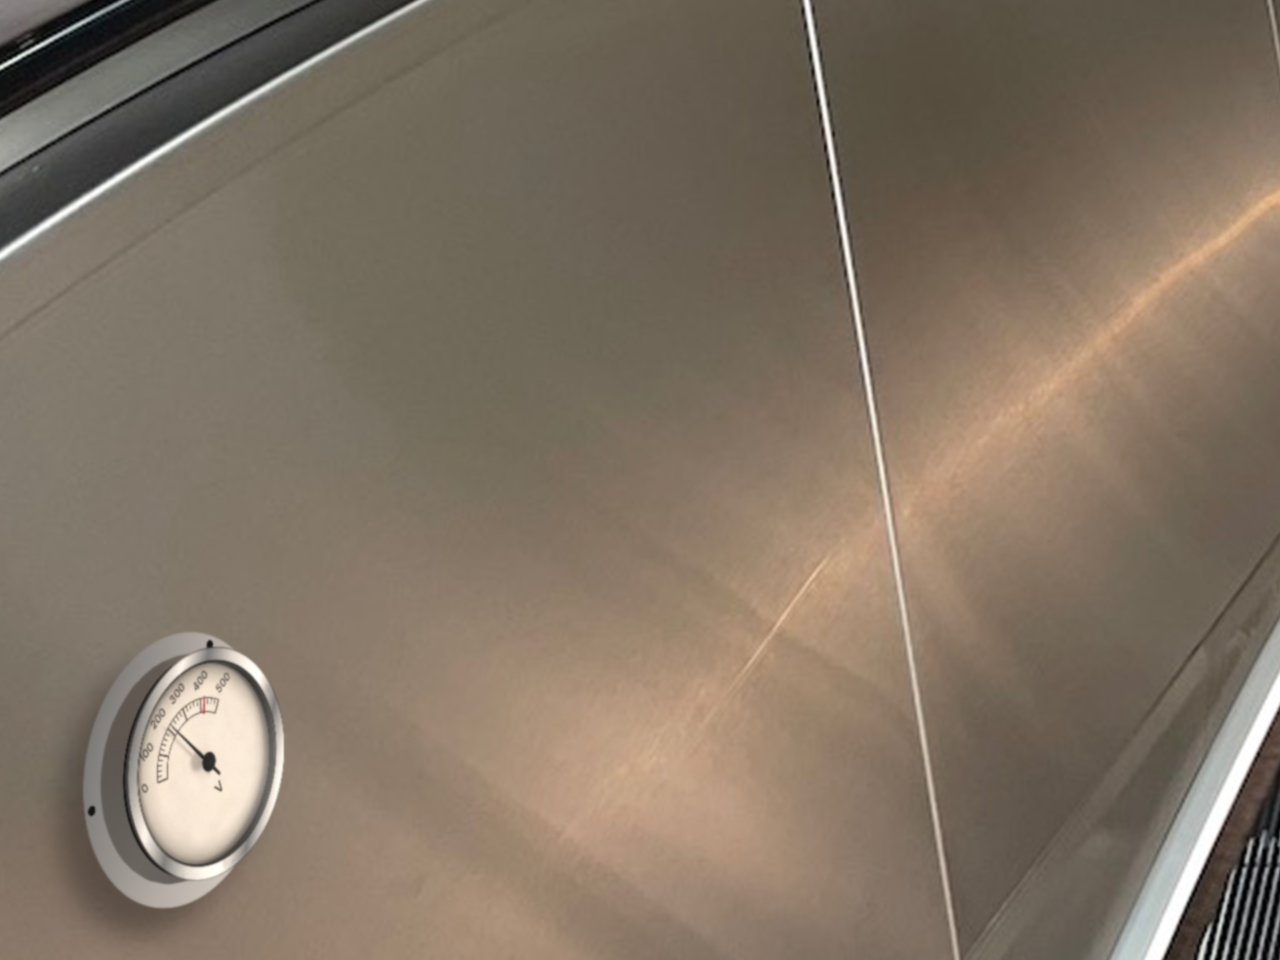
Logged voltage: 200 (V)
